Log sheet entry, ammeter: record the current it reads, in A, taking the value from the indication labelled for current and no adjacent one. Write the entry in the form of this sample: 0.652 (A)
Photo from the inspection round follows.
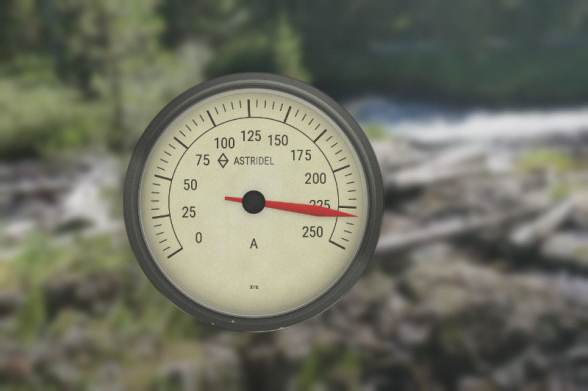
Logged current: 230 (A)
